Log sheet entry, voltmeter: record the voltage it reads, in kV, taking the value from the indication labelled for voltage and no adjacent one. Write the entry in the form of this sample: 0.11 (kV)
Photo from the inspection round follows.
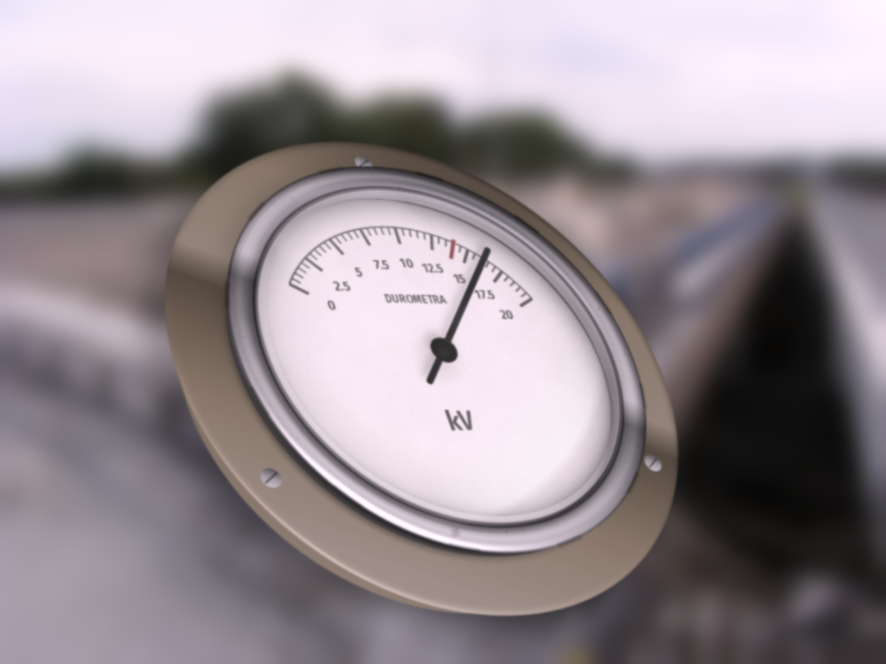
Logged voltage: 16 (kV)
